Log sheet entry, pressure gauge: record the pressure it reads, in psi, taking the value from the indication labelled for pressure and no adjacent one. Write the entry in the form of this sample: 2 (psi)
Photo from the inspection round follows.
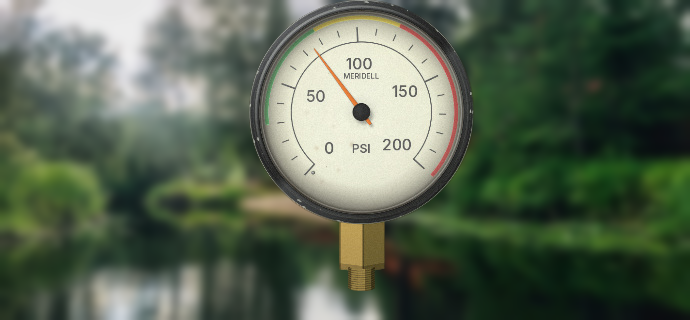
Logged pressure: 75 (psi)
